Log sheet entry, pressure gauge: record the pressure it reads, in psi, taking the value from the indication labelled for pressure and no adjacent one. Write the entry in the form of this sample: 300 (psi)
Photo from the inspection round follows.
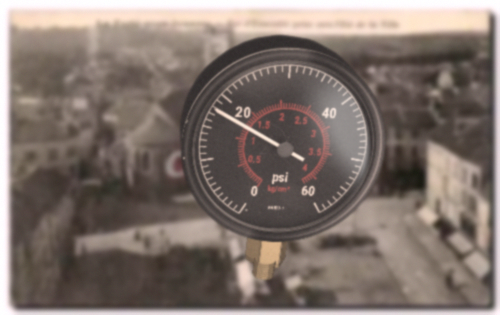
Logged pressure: 18 (psi)
